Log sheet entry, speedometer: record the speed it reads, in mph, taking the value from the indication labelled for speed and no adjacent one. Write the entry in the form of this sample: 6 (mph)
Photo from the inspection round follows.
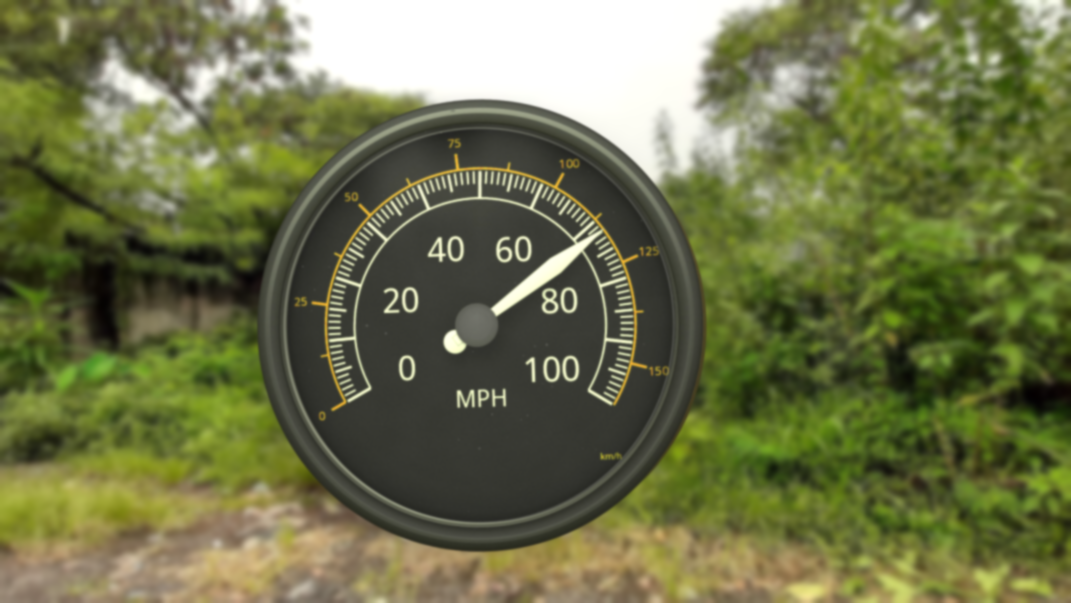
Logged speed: 72 (mph)
